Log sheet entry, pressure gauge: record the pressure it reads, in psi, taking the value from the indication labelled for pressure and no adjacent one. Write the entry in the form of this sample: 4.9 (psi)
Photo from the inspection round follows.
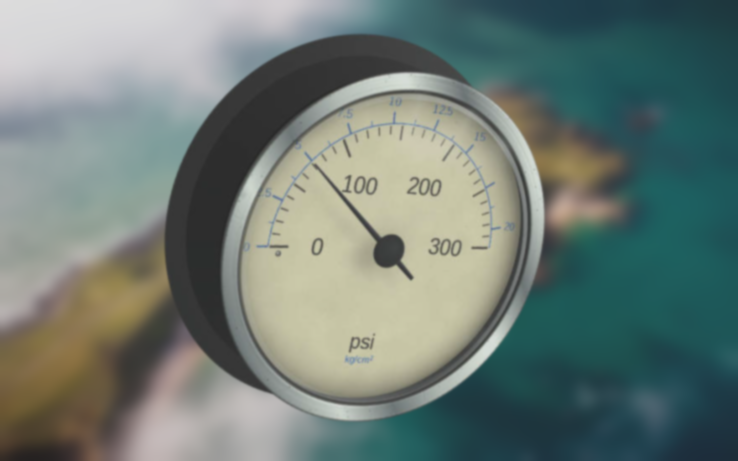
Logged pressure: 70 (psi)
